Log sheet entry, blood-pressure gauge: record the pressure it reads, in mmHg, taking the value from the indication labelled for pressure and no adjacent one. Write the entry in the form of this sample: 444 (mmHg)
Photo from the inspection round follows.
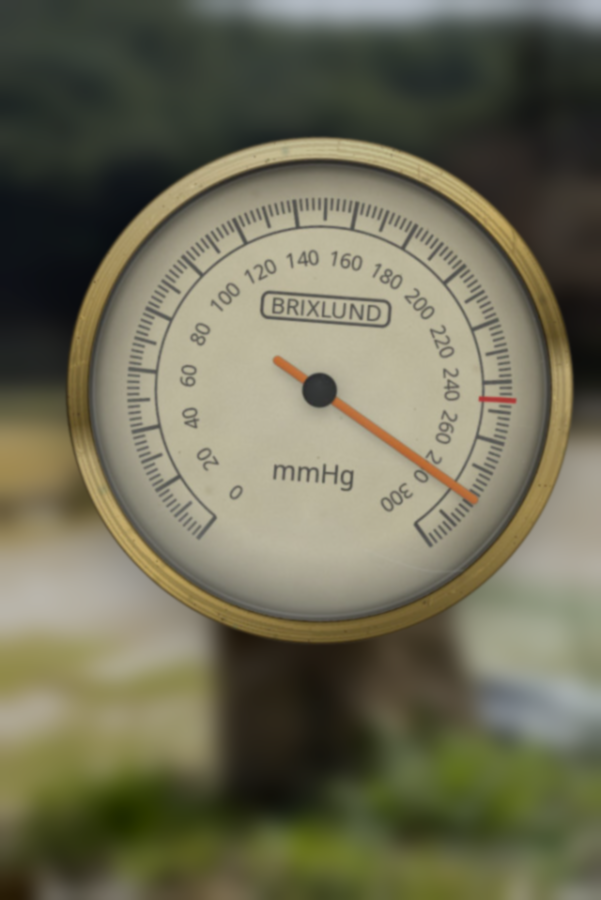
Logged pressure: 280 (mmHg)
